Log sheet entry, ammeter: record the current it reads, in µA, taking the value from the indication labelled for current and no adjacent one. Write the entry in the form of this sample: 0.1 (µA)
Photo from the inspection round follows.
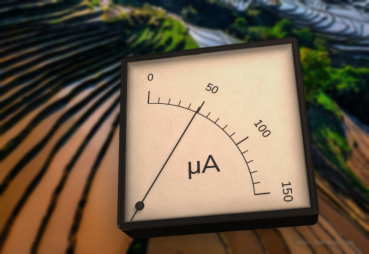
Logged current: 50 (µA)
